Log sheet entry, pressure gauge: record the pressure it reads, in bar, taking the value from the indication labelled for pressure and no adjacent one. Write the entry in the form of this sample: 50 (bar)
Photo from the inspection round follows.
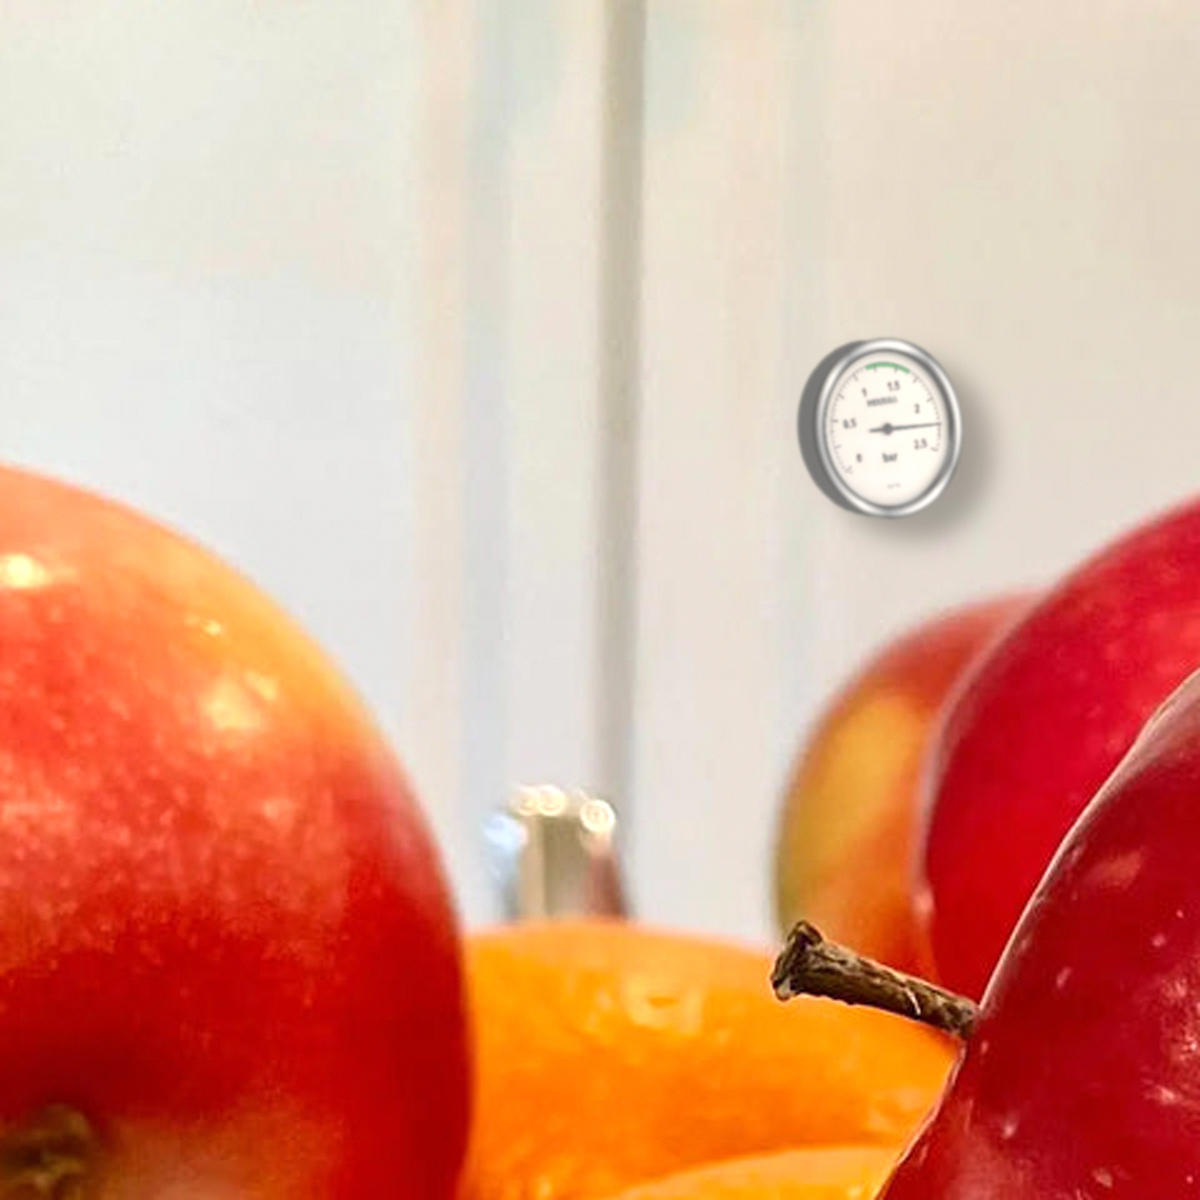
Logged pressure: 2.25 (bar)
